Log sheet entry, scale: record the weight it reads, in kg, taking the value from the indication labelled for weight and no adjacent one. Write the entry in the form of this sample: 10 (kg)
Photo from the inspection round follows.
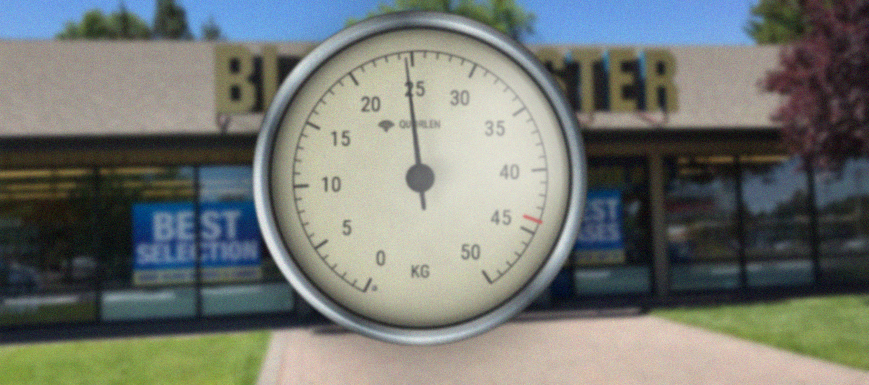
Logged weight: 24.5 (kg)
